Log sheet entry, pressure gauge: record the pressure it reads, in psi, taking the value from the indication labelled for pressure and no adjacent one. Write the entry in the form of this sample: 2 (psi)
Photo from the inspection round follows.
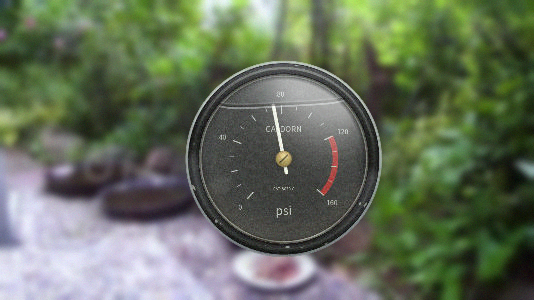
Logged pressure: 75 (psi)
